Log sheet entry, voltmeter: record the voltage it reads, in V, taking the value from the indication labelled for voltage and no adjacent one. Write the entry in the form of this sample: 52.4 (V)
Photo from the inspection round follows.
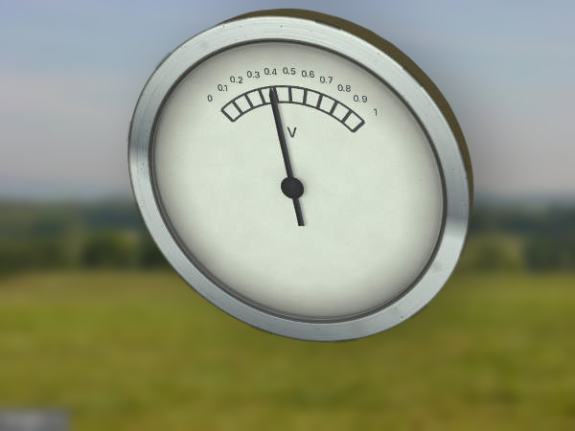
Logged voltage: 0.4 (V)
